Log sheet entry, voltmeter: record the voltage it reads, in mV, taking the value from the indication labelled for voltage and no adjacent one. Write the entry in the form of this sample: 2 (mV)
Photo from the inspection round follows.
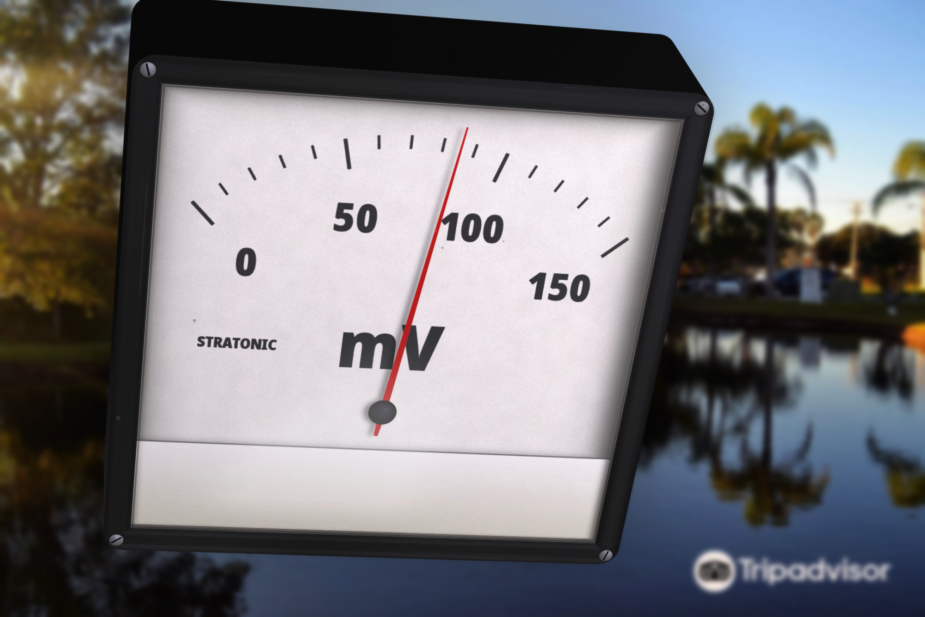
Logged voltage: 85 (mV)
